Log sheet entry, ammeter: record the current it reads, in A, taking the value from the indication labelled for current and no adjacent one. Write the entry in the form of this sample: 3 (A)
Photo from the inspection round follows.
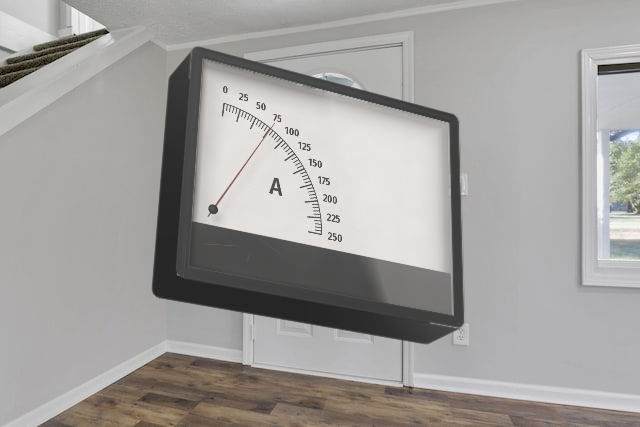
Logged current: 75 (A)
